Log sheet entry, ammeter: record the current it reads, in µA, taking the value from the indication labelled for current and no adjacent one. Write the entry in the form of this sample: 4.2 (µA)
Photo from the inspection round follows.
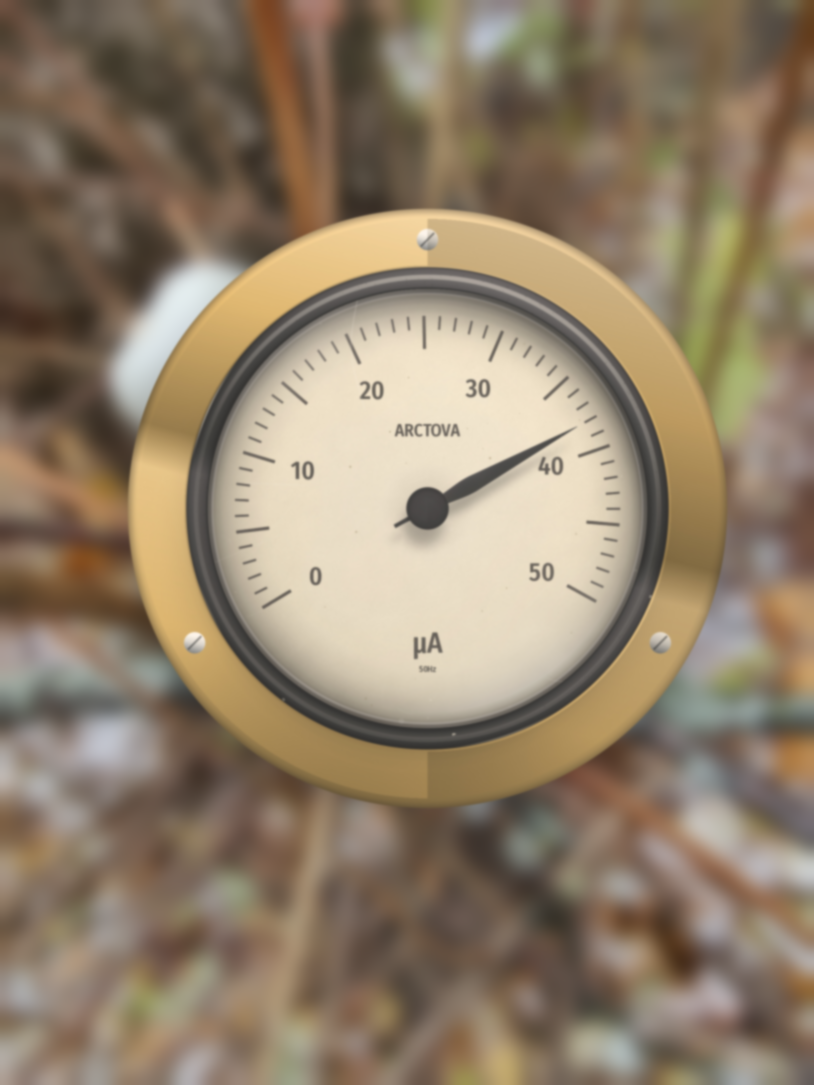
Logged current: 38 (µA)
